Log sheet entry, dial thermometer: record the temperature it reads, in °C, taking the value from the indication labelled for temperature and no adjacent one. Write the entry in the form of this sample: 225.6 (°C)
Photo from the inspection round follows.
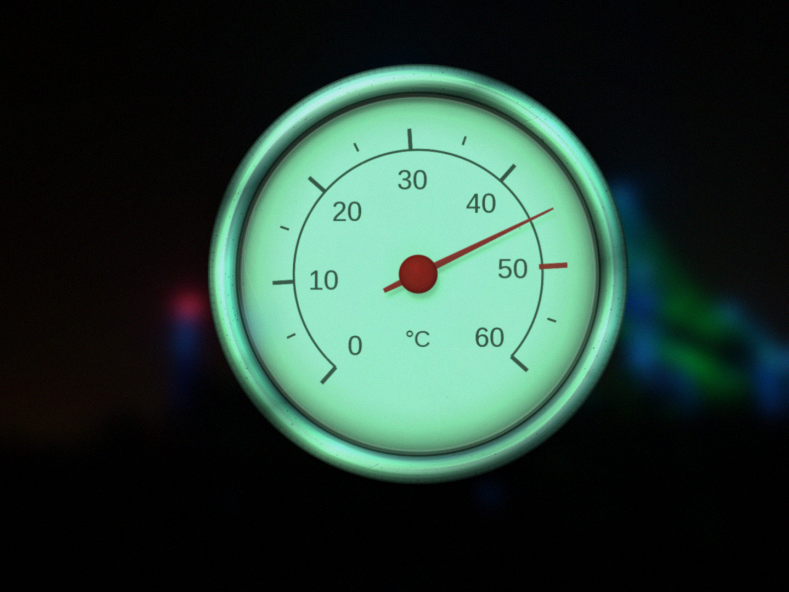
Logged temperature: 45 (°C)
